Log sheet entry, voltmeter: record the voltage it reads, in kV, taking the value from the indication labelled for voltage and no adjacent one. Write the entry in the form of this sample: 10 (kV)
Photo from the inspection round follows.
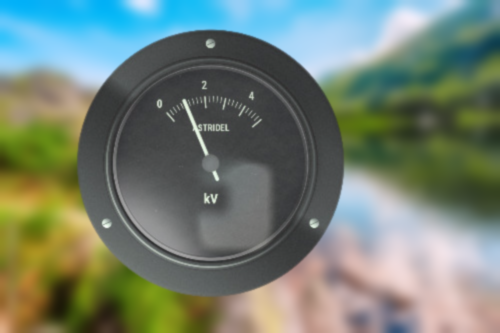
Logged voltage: 1 (kV)
